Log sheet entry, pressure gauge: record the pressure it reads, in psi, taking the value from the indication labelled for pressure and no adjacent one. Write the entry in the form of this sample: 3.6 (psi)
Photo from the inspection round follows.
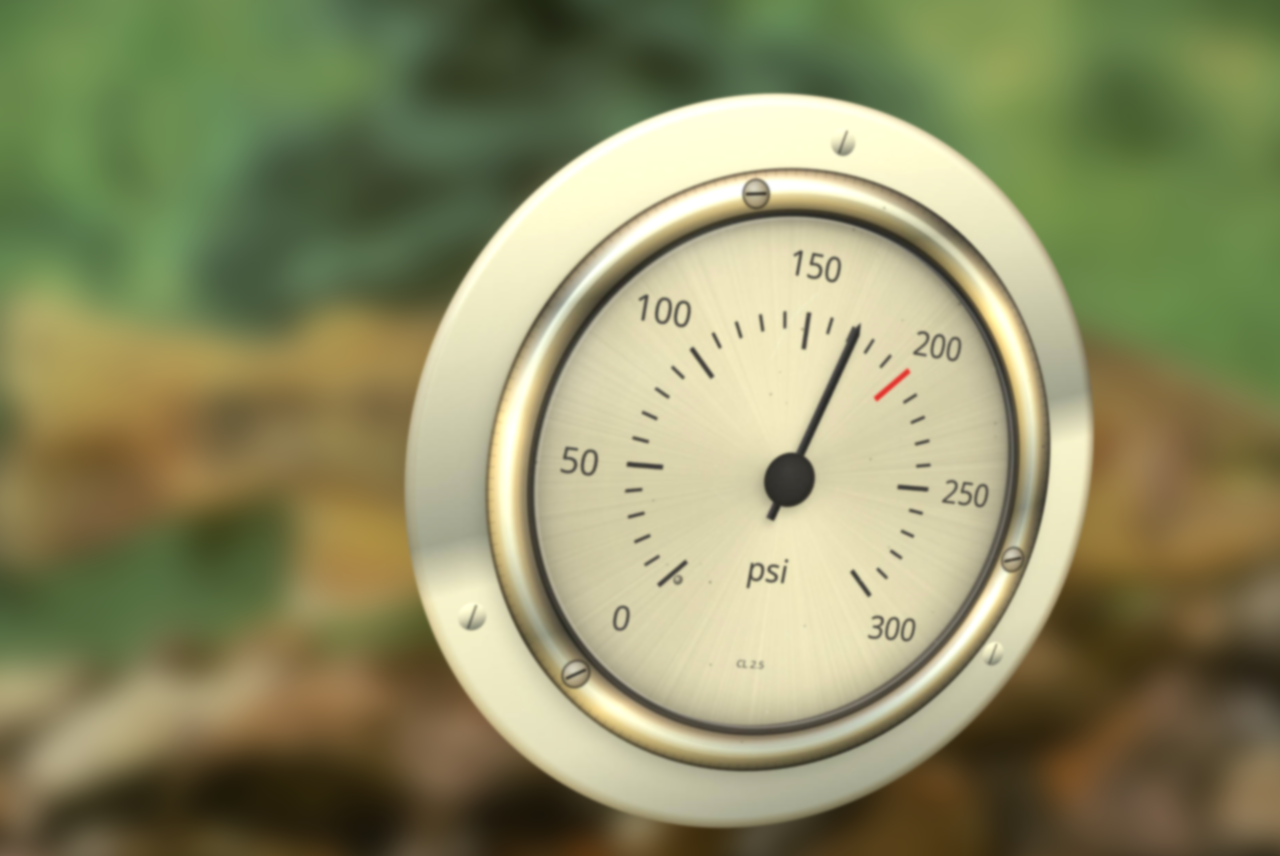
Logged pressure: 170 (psi)
